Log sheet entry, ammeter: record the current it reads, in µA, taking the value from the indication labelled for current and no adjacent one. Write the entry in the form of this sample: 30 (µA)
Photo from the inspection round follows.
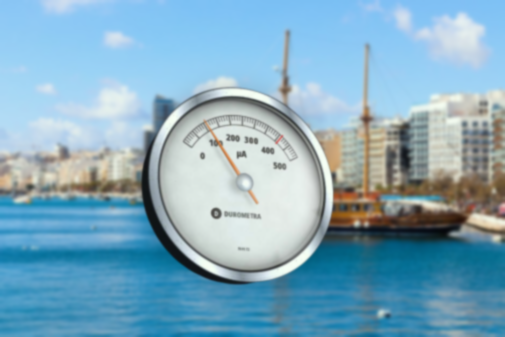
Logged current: 100 (µA)
